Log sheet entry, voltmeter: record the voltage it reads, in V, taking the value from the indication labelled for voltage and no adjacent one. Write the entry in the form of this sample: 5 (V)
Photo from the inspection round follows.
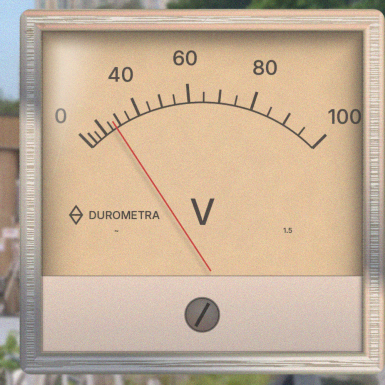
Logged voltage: 27.5 (V)
